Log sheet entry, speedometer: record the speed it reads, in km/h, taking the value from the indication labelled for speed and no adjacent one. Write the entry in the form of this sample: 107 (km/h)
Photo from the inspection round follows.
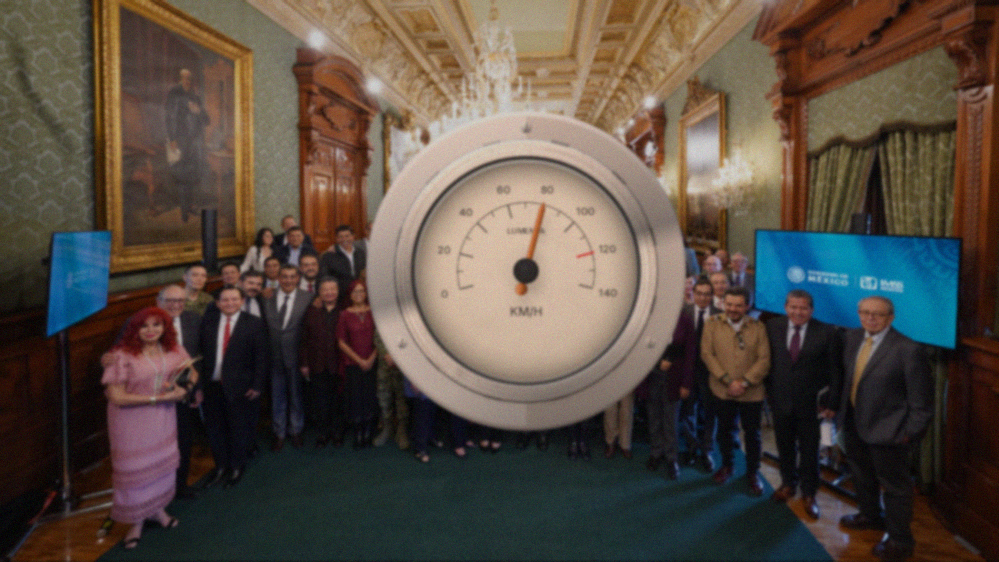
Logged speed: 80 (km/h)
